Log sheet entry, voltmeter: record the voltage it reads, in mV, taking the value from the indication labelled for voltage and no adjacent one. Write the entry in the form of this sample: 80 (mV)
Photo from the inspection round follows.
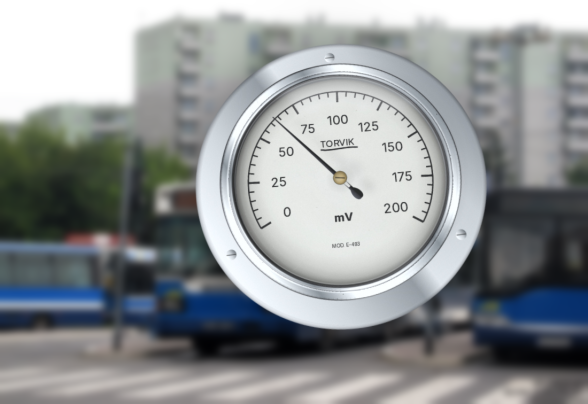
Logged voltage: 62.5 (mV)
